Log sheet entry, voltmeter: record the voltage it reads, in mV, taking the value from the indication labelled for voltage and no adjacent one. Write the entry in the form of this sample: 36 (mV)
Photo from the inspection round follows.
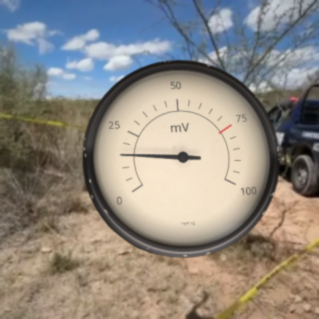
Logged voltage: 15 (mV)
